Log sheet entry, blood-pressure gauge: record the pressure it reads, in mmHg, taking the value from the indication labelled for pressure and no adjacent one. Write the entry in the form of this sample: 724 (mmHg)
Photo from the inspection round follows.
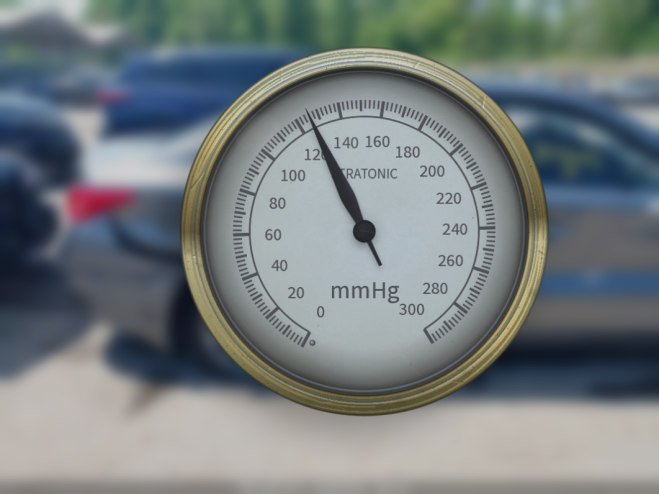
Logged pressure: 126 (mmHg)
